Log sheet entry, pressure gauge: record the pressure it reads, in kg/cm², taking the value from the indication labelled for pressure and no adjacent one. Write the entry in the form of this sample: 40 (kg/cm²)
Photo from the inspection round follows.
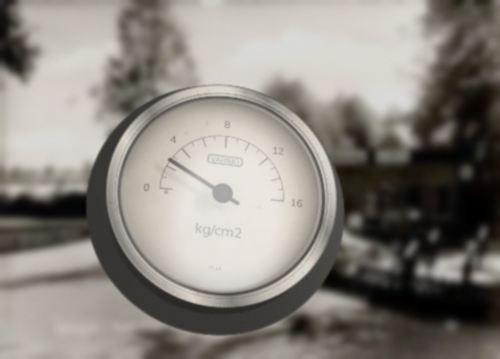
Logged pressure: 2.5 (kg/cm²)
